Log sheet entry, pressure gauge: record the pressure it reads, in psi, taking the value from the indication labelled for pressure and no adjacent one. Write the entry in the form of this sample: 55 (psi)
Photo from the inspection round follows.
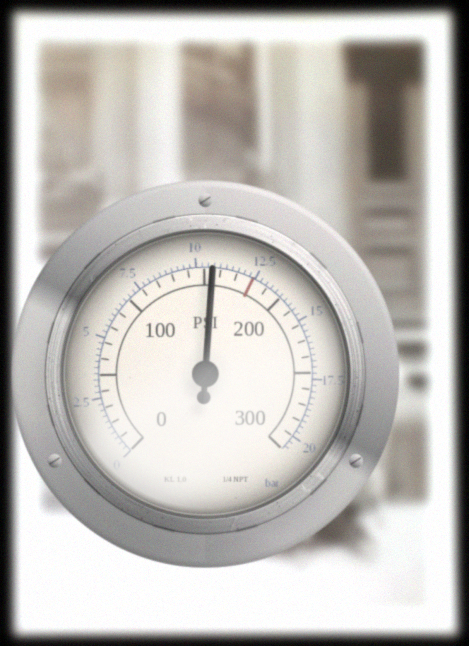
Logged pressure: 155 (psi)
